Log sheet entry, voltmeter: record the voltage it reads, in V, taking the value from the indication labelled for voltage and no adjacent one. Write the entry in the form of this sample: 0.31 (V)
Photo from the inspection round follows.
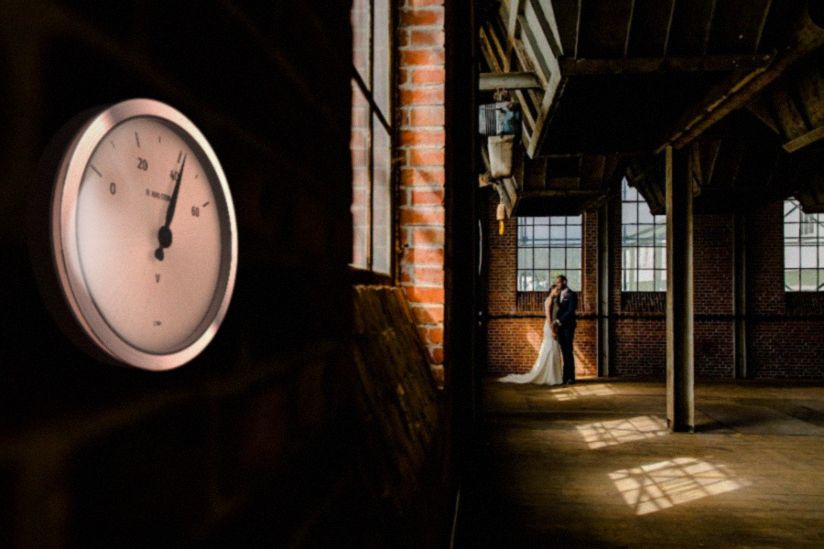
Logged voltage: 40 (V)
